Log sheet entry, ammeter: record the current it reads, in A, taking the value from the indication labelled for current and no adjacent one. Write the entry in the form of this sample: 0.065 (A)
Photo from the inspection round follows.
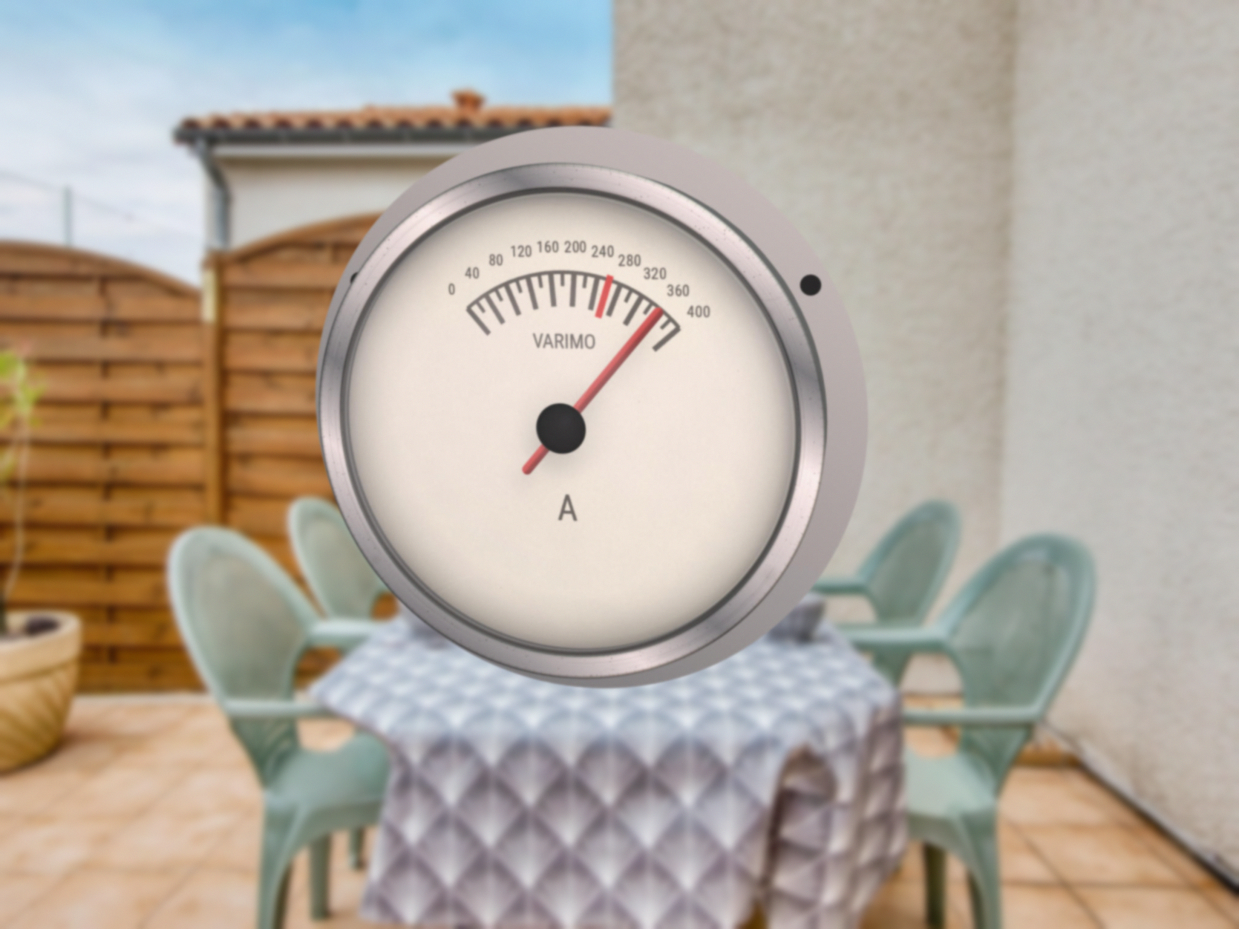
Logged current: 360 (A)
